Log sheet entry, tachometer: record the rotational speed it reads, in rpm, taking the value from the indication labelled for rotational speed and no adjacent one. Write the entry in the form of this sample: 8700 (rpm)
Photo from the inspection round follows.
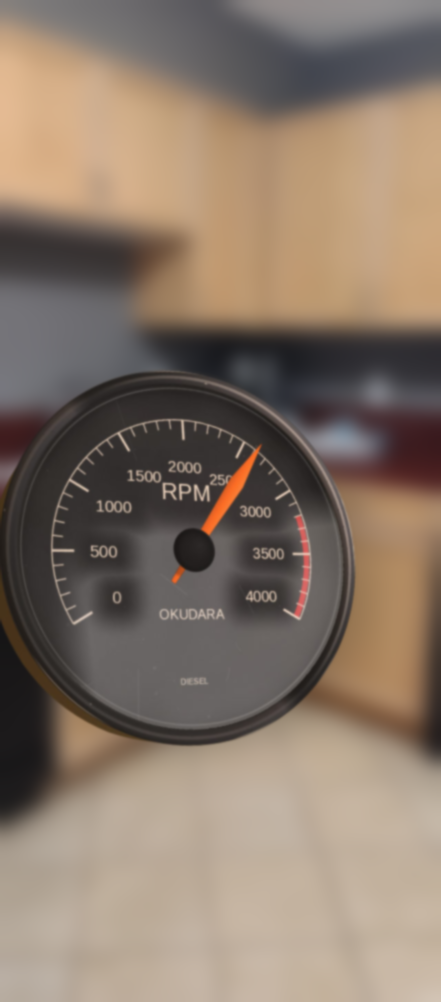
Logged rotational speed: 2600 (rpm)
